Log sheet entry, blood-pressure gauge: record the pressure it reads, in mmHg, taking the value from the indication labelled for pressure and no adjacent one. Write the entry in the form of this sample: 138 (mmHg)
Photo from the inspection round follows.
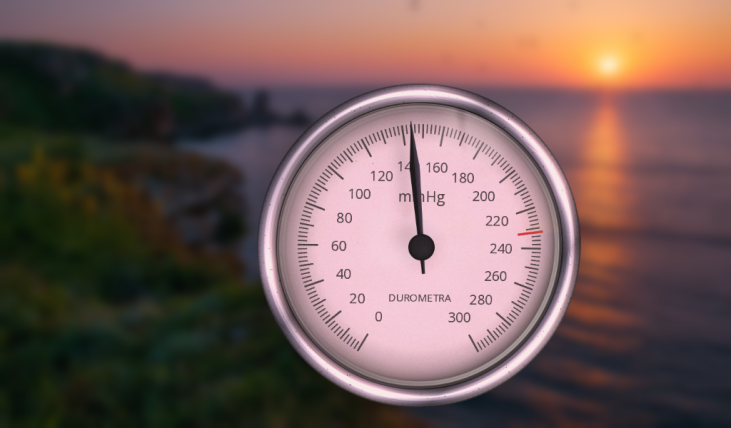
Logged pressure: 144 (mmHg)
